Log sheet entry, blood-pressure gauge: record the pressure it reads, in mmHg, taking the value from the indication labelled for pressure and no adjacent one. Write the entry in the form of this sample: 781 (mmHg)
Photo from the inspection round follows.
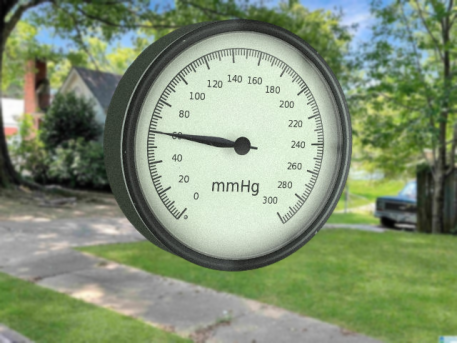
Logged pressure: 60 (mmHg)
